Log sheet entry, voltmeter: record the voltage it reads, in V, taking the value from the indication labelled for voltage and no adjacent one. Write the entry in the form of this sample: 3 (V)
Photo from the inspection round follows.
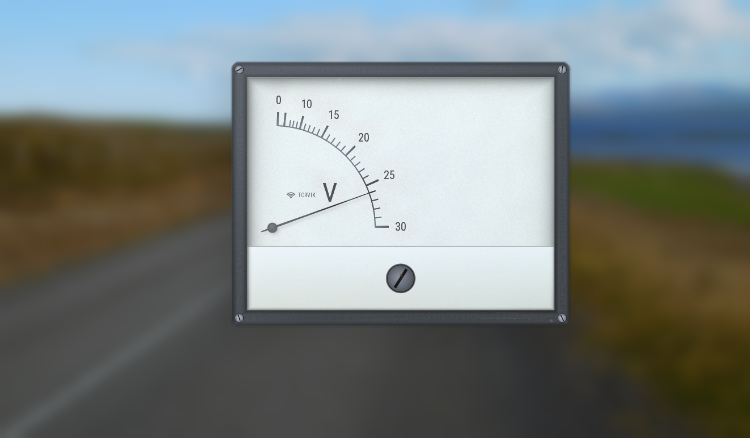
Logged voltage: 26 (V)
